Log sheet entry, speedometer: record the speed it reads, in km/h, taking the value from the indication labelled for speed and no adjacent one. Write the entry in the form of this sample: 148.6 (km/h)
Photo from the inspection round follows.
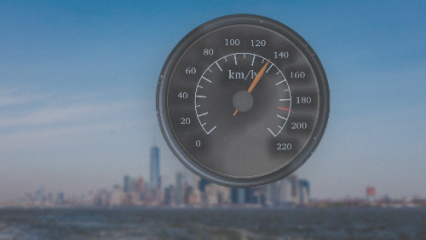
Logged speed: 135 (km/h)
